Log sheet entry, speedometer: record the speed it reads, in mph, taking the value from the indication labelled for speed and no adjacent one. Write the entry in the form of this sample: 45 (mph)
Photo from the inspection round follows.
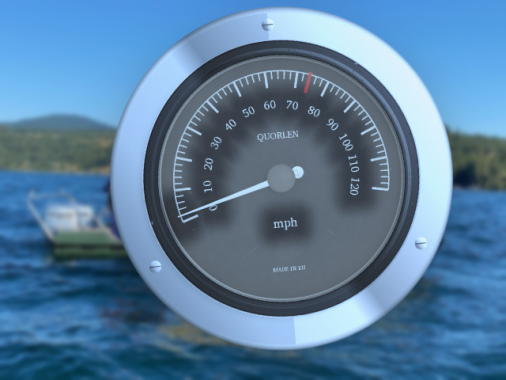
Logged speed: 2 (mph)
